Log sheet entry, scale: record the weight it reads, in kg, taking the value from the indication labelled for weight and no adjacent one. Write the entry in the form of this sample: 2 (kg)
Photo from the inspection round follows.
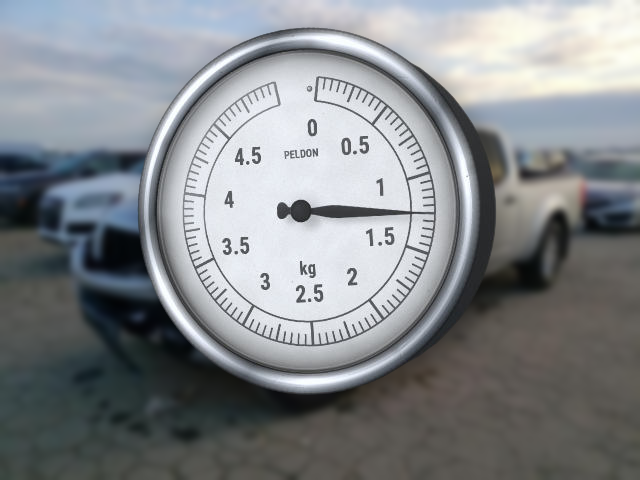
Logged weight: 1.25 (kg)
